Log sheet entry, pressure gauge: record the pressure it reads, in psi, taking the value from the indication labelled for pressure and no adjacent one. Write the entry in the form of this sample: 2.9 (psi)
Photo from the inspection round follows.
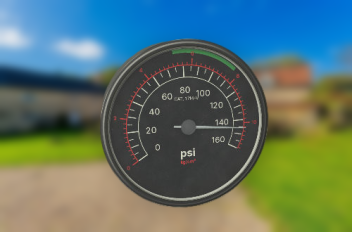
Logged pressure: 145 (psi)
